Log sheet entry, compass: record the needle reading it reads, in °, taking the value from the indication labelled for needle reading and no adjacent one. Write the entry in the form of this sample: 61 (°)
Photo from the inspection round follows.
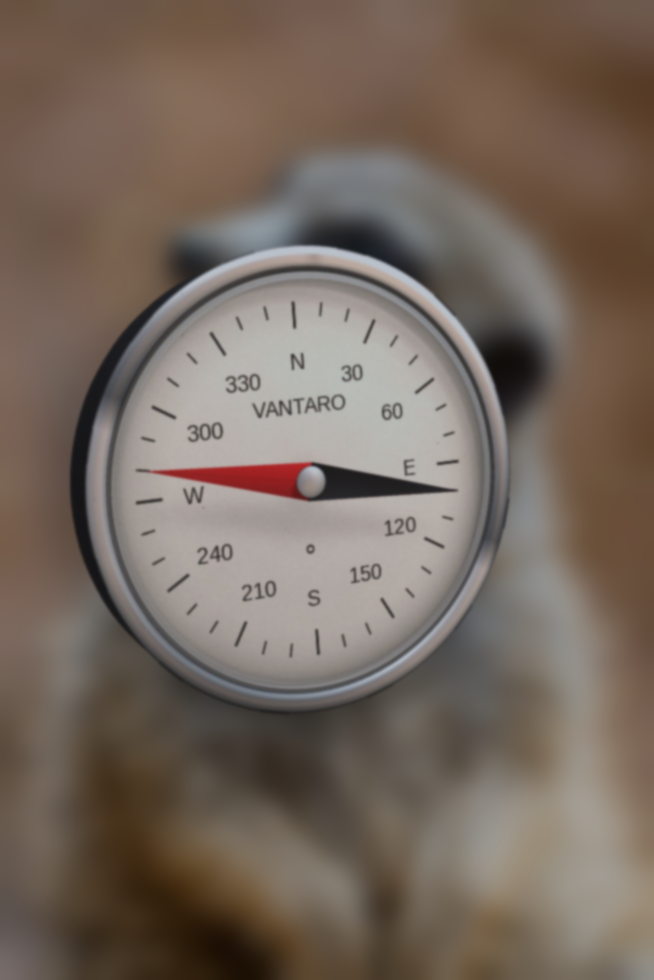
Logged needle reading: 280 (°)
